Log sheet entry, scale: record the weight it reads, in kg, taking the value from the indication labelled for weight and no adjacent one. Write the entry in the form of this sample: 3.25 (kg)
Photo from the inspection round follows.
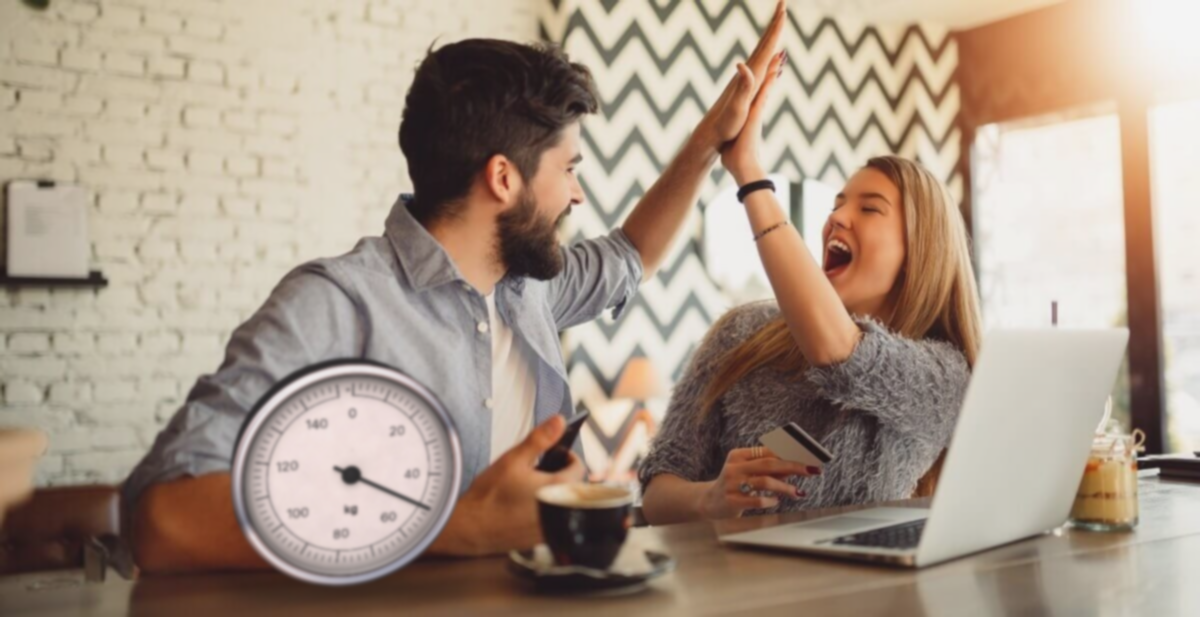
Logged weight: 50 (kg)
